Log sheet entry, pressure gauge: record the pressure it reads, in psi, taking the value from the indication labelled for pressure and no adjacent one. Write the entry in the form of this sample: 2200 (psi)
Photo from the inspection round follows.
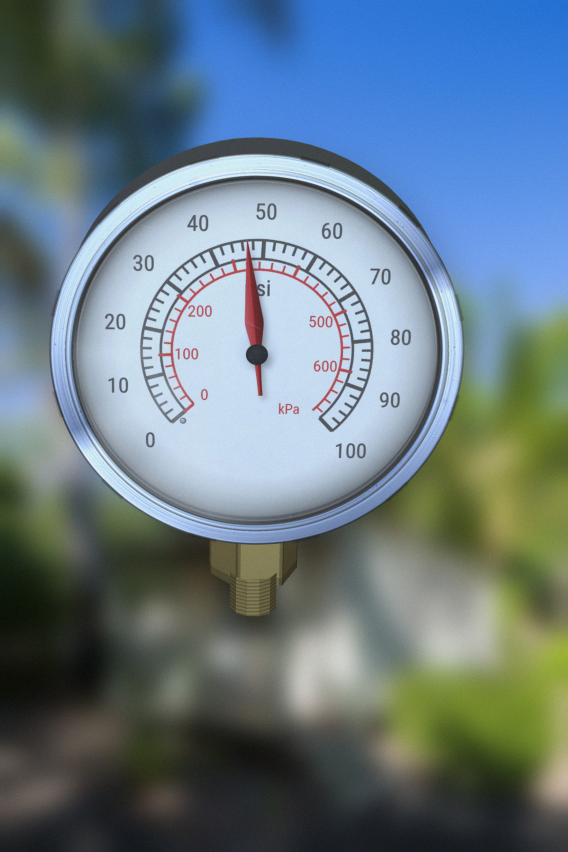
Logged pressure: 47 (psi)
